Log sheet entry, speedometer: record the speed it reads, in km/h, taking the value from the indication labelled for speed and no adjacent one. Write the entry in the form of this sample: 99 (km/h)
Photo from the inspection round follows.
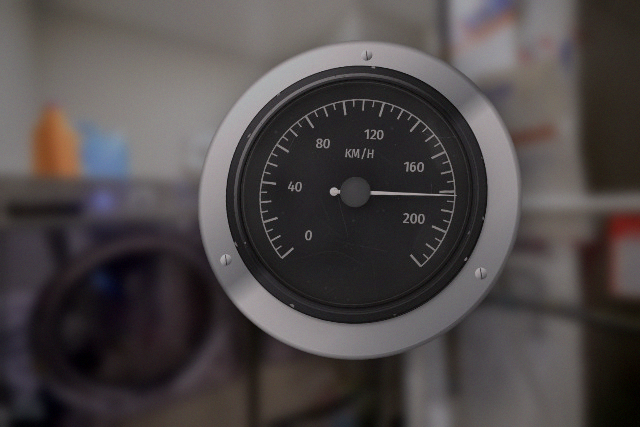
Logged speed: 182.5 (km/h)
